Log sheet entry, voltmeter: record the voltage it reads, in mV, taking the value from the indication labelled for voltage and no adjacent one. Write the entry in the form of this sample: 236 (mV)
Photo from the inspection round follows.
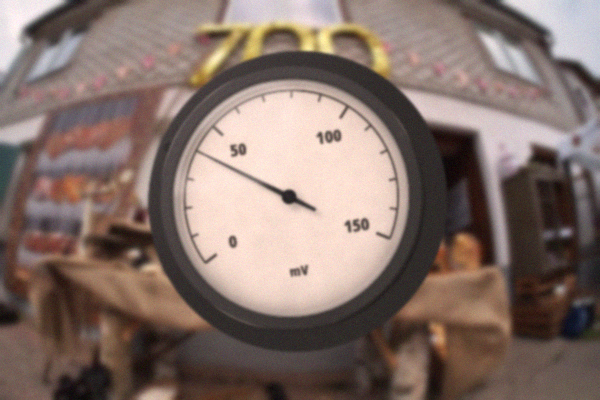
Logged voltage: 40 (mV)
